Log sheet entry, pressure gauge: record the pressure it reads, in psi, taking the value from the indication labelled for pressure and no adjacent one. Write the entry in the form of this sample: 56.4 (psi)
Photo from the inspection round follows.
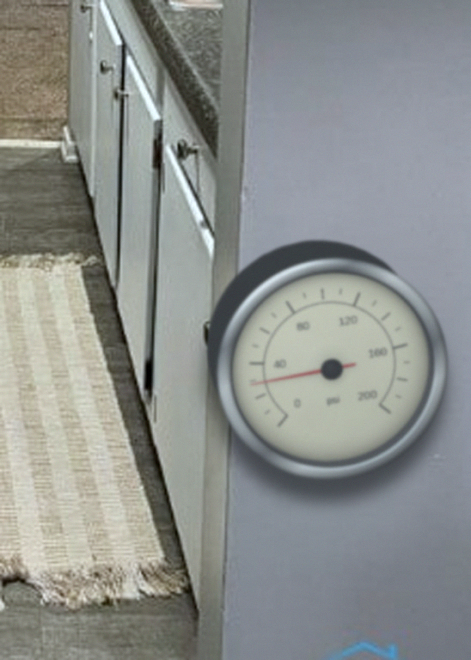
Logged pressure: 30 (psi)
